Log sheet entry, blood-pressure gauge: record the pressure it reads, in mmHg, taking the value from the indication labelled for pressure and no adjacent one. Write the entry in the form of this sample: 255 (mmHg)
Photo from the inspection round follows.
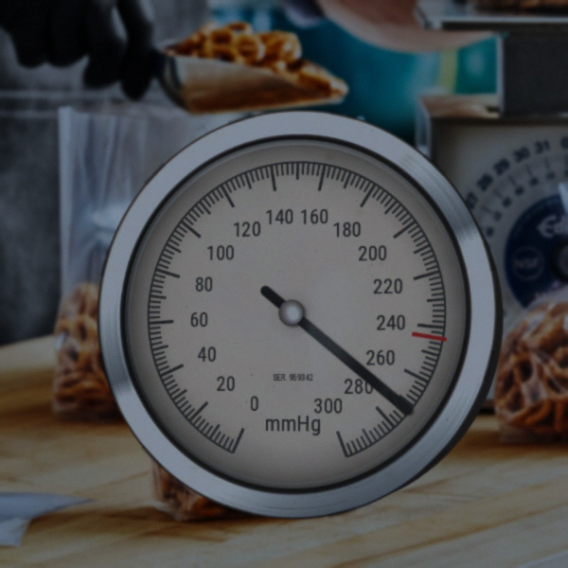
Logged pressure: 272 (mmHg)
